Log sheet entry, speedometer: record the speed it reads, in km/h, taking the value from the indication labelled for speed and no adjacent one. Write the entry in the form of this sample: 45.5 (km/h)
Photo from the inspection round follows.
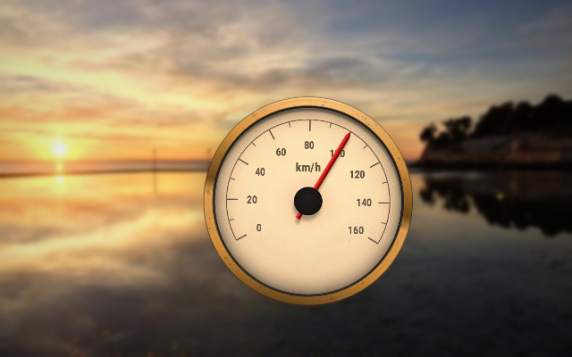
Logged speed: 100 (km/h)
